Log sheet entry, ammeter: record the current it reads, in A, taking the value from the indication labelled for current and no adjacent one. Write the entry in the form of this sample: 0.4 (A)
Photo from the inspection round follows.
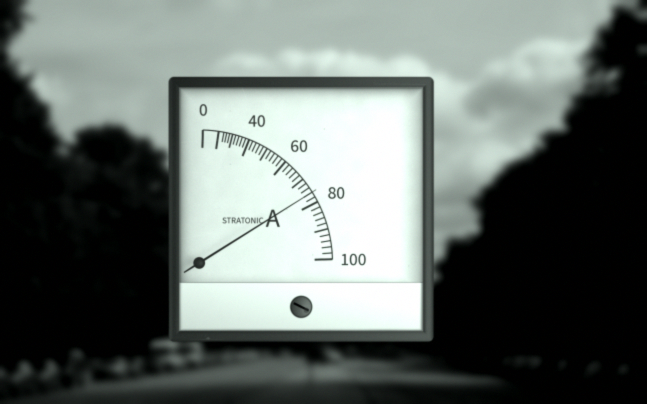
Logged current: 76 (A)
